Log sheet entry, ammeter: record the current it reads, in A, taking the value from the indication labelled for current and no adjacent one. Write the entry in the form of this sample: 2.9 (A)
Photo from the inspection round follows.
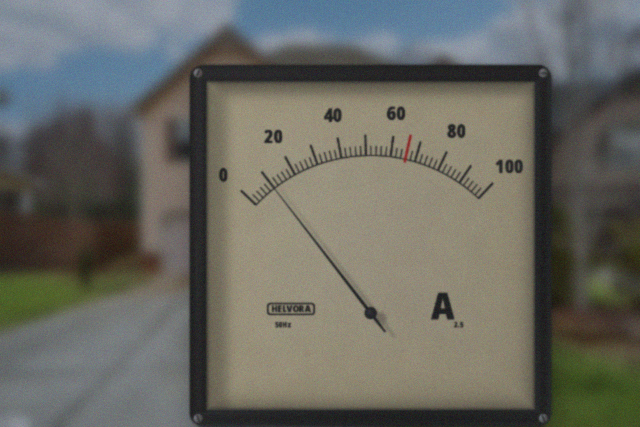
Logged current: 10 (A)
